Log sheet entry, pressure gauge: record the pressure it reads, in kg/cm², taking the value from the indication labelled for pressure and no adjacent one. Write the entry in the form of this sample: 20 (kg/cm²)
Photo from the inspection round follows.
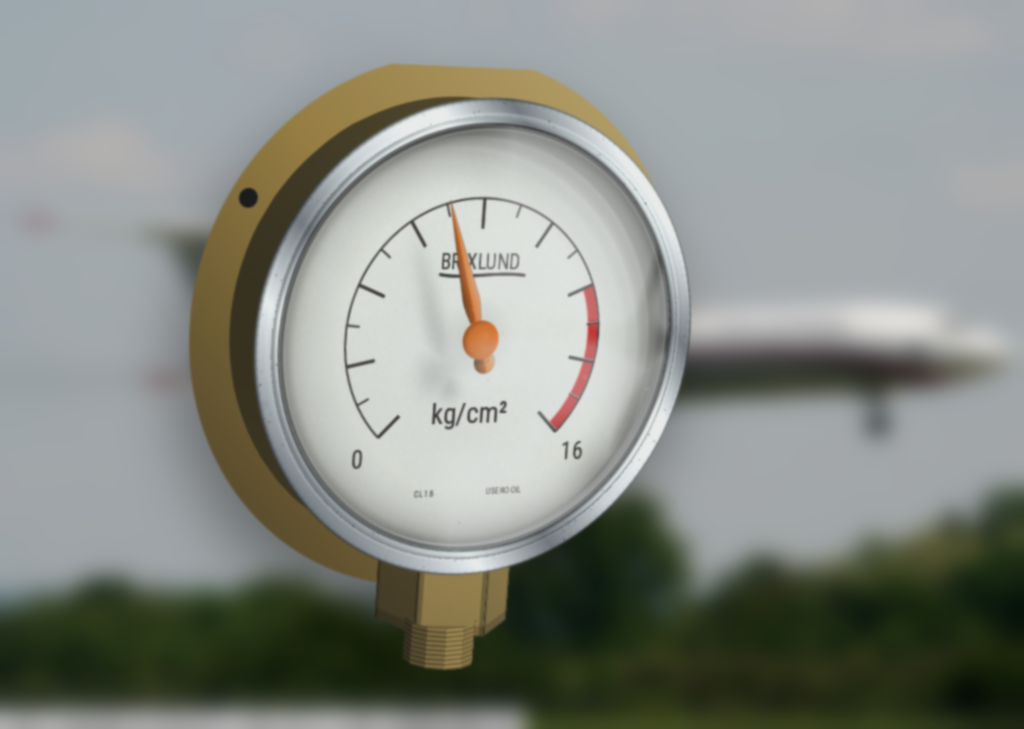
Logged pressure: 7 (kg/cm²)
